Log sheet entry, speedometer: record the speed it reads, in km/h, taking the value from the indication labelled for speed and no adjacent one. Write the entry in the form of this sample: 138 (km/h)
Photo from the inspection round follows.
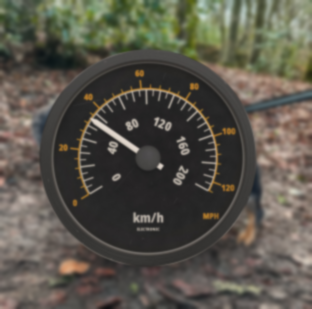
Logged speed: 55 (km/h)
